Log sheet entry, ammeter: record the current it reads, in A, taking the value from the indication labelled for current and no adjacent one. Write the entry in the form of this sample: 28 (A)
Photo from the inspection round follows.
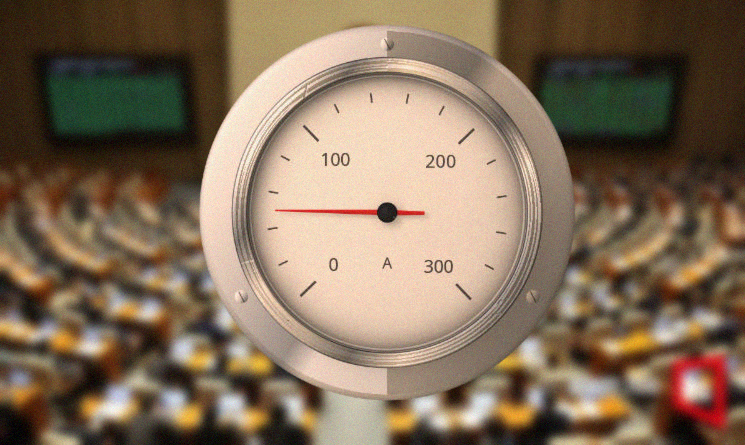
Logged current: 50 (A)
